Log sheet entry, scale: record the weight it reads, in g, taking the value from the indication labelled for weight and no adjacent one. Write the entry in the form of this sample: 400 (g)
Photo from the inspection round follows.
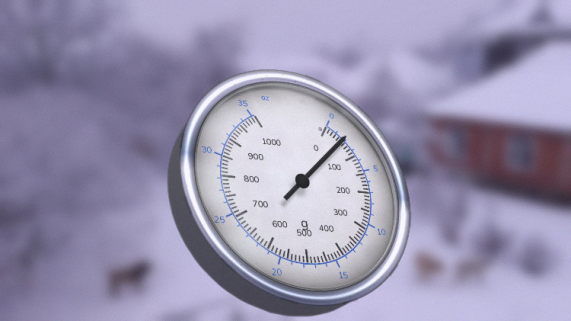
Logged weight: 50 (g)
